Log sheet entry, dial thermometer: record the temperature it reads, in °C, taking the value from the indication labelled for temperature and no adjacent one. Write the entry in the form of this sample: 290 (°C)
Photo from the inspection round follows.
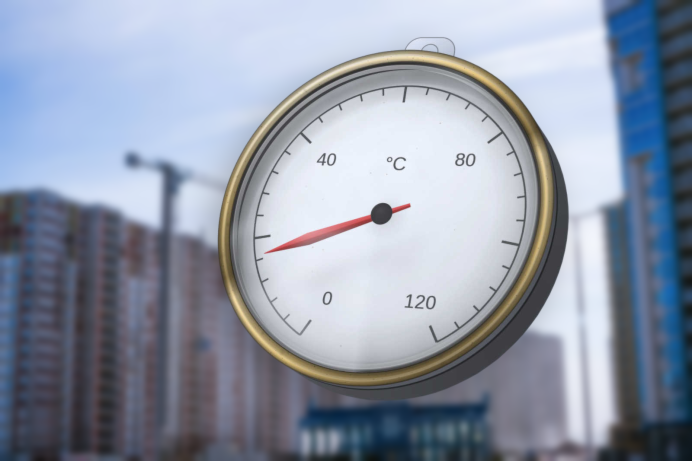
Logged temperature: 16 (°C)
